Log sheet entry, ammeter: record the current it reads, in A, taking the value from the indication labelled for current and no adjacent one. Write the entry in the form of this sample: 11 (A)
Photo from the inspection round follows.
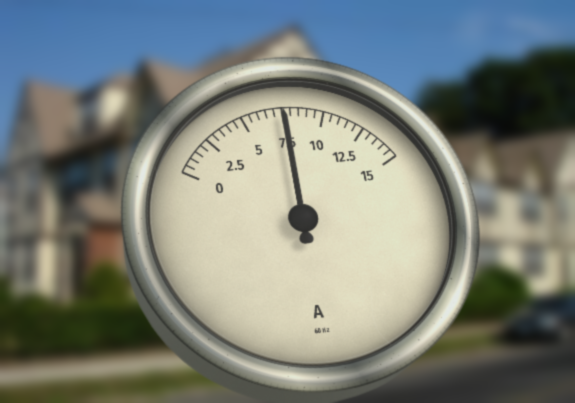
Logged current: 7.5 (A)
